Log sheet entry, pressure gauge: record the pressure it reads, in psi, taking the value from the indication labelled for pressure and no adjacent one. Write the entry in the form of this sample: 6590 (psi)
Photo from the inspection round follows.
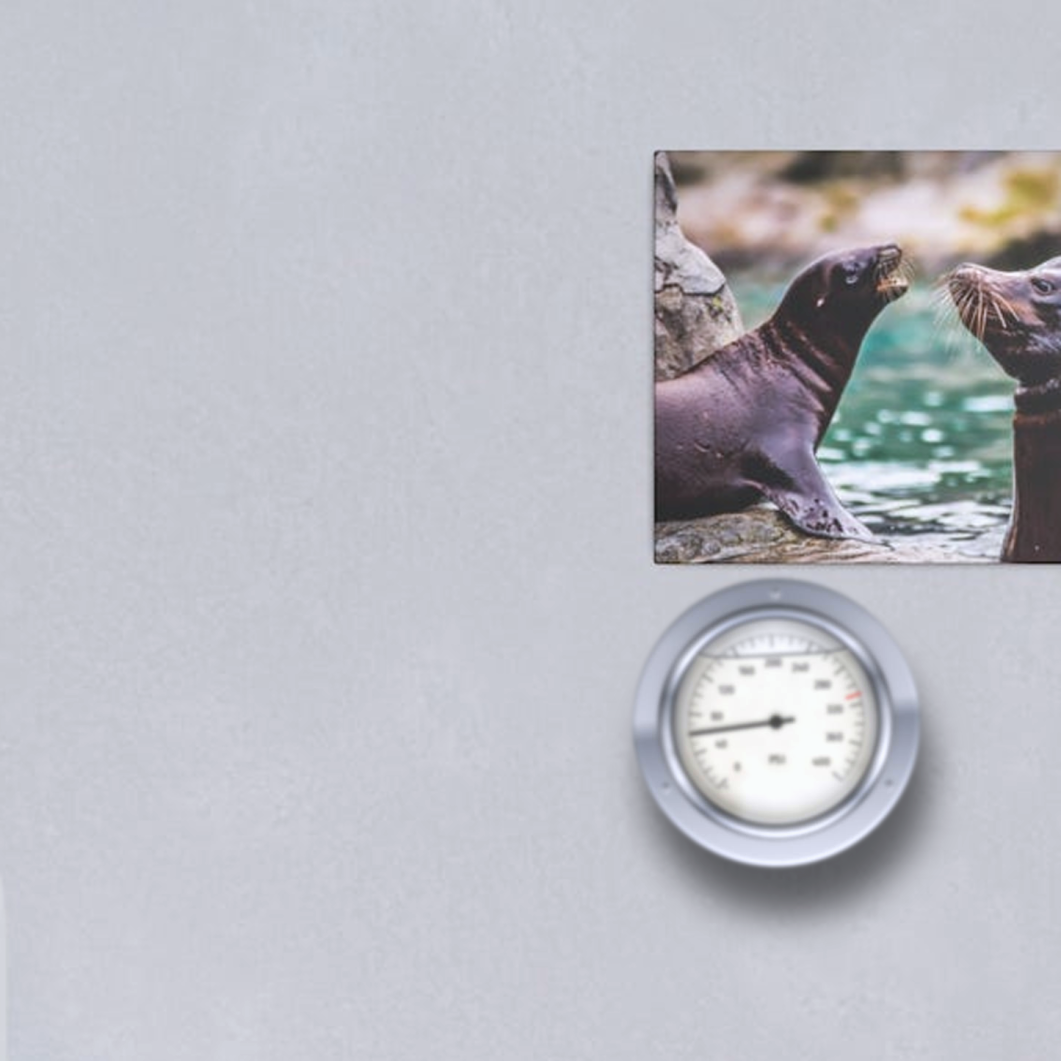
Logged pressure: 60 (psi)
